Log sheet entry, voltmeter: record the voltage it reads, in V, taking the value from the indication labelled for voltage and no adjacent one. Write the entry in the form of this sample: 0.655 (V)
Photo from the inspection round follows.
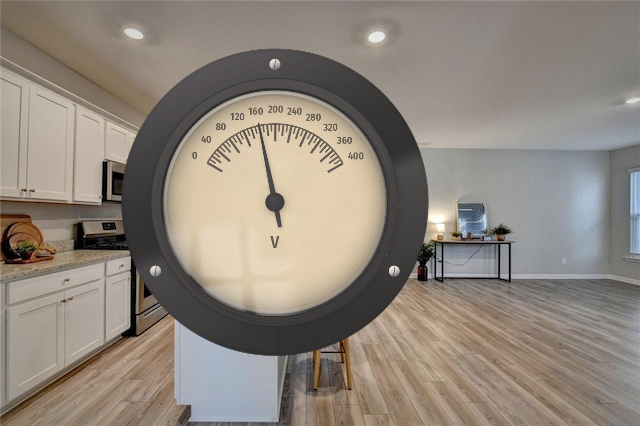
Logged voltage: 160 (V)
